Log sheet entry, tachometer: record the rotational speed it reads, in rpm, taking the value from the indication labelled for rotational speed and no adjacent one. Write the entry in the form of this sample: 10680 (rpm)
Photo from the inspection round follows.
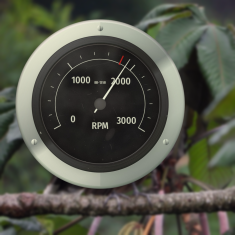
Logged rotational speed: 1900 (rpm)
